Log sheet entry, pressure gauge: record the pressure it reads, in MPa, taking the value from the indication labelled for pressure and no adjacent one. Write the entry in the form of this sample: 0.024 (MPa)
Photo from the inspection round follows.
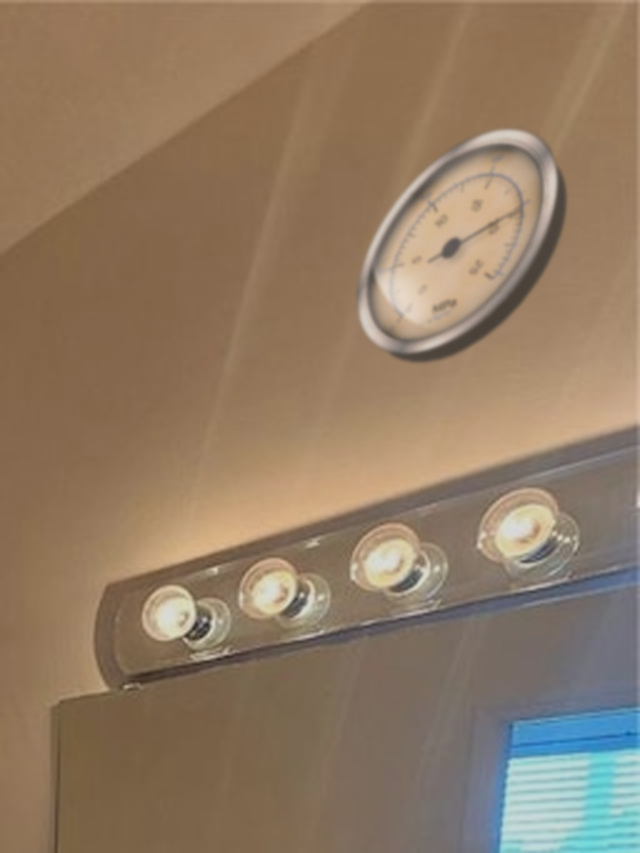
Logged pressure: 20 (MPa)
